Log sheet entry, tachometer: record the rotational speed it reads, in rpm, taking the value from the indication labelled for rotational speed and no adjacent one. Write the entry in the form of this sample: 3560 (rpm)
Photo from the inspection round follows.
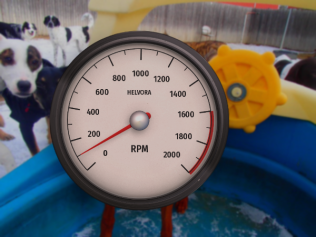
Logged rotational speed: 100 (rpm)
